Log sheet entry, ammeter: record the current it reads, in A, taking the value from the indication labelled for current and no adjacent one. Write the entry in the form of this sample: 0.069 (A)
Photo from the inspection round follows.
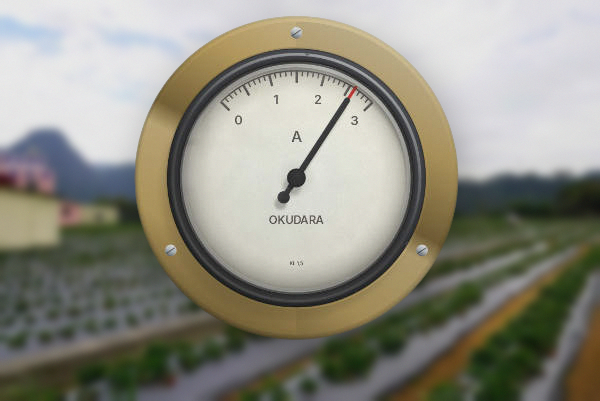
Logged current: 2.6 (A)
